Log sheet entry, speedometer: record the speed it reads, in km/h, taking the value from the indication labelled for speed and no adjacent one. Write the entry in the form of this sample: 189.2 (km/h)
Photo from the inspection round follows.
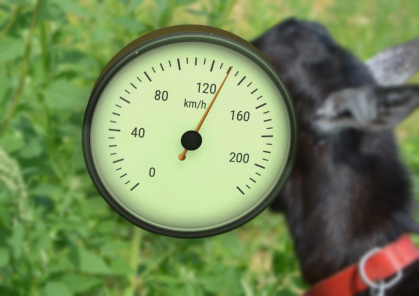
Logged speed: 130 (km/h)
